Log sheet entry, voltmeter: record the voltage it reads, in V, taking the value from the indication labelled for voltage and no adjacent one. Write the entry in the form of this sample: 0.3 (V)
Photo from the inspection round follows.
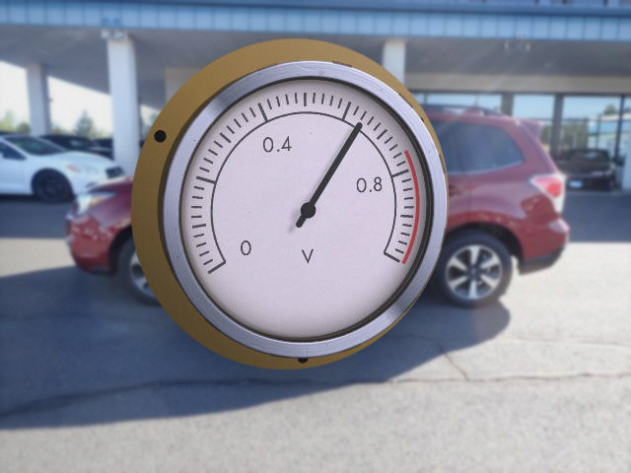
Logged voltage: 0.64 (V)
